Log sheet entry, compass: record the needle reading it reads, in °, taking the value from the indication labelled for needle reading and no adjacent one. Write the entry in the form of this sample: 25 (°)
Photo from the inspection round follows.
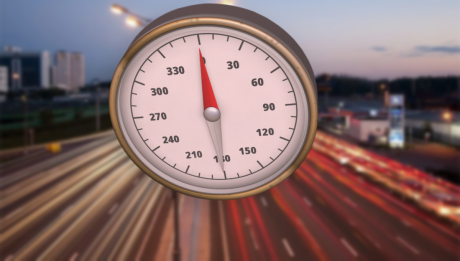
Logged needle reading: 0 (°)
